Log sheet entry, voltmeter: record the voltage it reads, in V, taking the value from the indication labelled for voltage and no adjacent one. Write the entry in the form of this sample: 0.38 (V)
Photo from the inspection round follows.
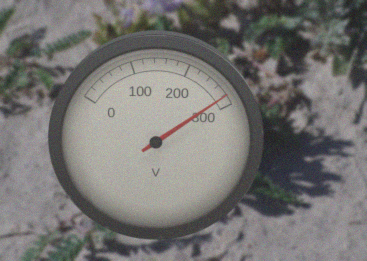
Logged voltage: 280 (V)
